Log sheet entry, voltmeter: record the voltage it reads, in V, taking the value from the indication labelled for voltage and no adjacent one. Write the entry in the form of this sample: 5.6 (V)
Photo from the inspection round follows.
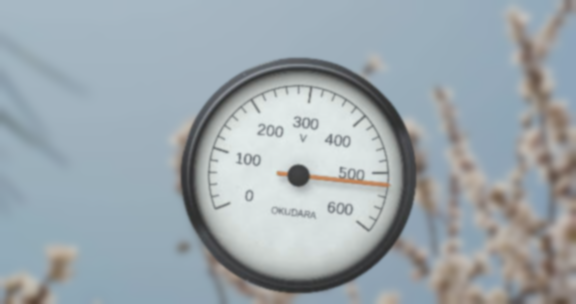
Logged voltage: 520 (V)
